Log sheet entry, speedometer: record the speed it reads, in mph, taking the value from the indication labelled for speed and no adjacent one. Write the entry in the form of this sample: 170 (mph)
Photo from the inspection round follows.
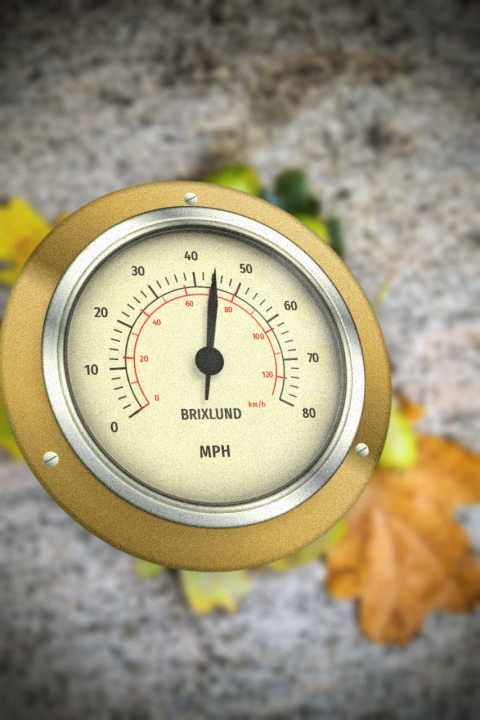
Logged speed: 44 (mph)
